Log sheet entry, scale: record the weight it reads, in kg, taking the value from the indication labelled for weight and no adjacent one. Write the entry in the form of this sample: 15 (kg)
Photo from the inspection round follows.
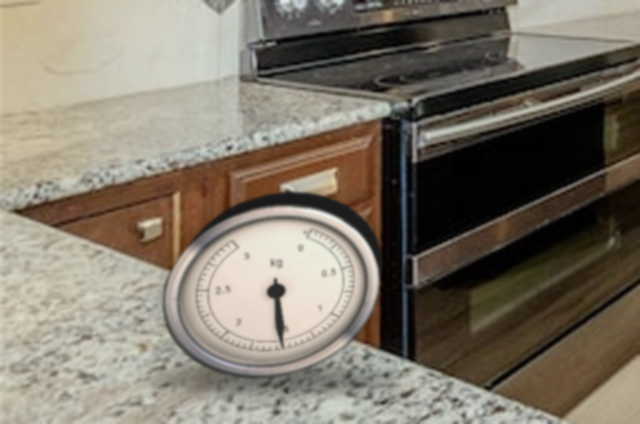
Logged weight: 1.5 (kg)
